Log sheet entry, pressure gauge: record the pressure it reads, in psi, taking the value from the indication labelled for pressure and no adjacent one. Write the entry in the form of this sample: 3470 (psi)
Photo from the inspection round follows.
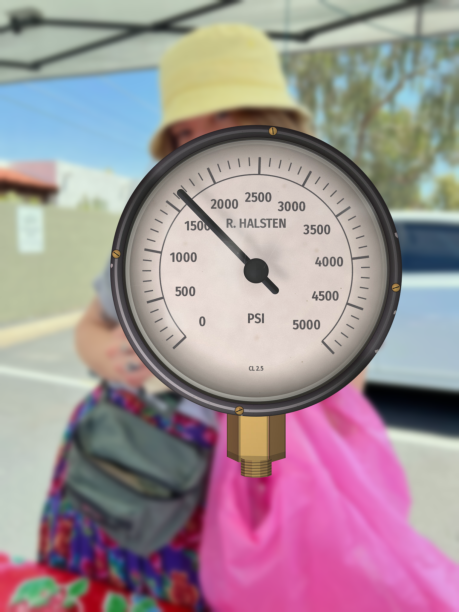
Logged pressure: 1650 (psi)
